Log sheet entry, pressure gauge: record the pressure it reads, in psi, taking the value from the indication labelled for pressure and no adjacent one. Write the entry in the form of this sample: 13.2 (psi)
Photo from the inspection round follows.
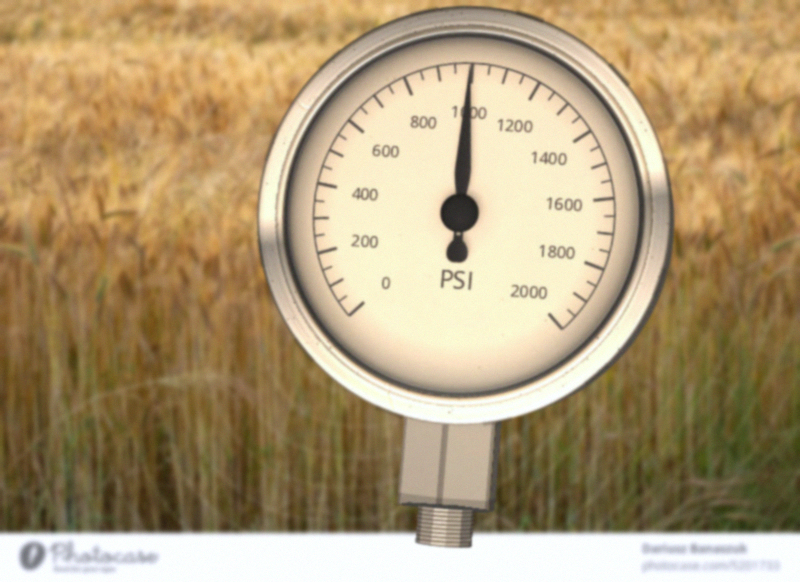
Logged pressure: 1000 (psi)
